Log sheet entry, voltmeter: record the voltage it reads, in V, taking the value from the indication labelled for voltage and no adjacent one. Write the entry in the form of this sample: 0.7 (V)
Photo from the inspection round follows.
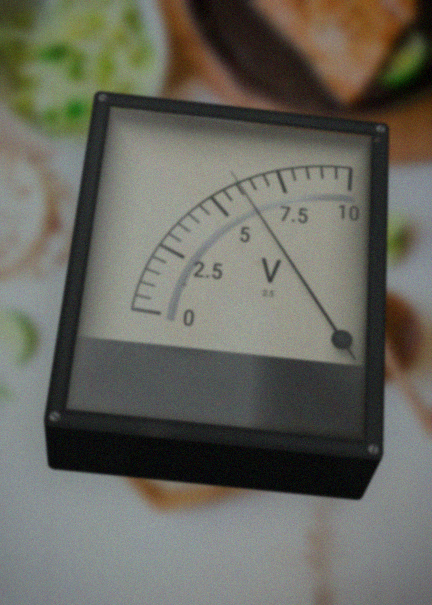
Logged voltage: 6 (V)
